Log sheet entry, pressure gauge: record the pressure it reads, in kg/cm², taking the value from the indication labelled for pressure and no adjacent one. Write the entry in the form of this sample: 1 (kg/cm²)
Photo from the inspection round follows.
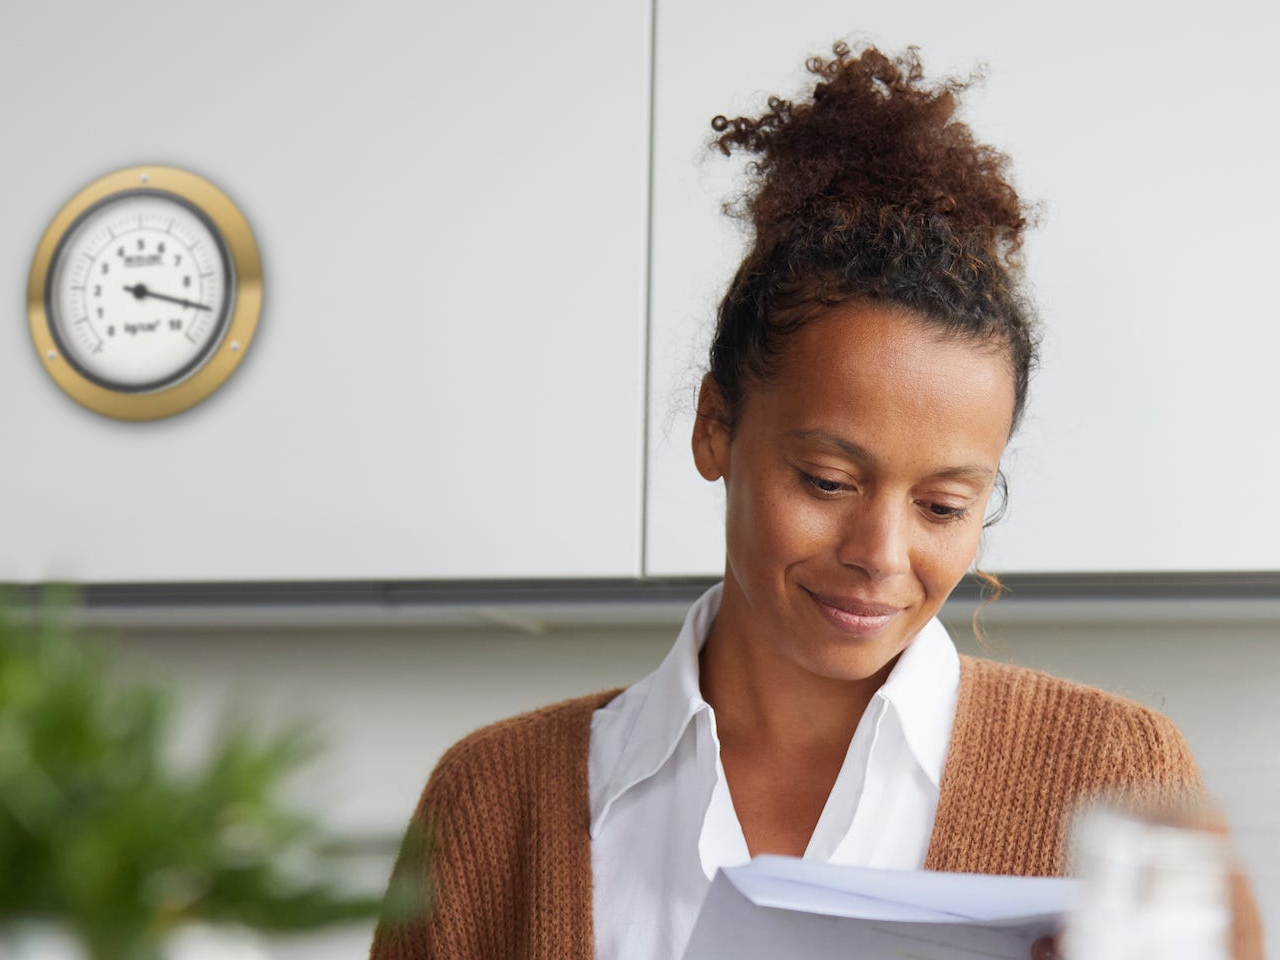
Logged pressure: 9 (kg/cm²)
